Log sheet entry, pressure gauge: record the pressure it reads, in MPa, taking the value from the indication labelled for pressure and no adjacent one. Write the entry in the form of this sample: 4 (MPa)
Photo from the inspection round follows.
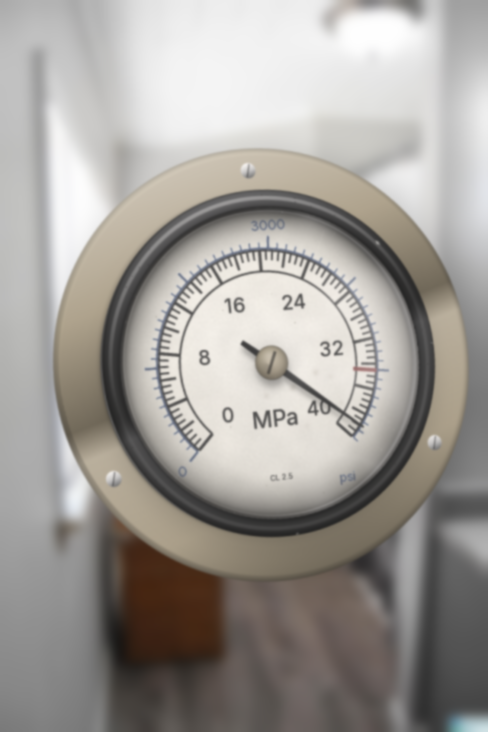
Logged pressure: 39 (MPa)
